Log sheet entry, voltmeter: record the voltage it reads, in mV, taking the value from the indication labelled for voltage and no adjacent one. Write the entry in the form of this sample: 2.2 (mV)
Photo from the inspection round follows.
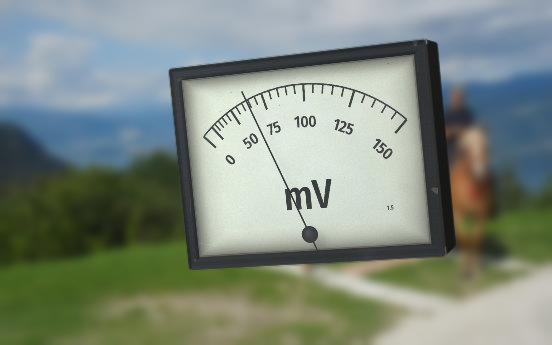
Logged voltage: 65 (mV)
